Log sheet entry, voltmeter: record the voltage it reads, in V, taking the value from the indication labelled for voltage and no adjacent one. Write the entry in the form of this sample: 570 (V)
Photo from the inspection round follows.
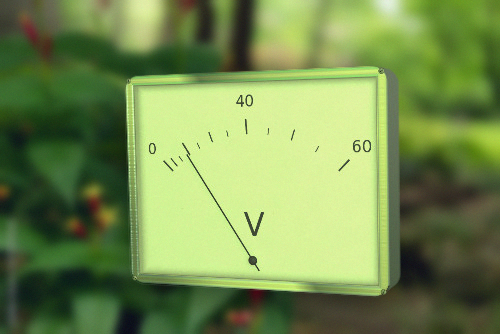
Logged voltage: 20 (V)
